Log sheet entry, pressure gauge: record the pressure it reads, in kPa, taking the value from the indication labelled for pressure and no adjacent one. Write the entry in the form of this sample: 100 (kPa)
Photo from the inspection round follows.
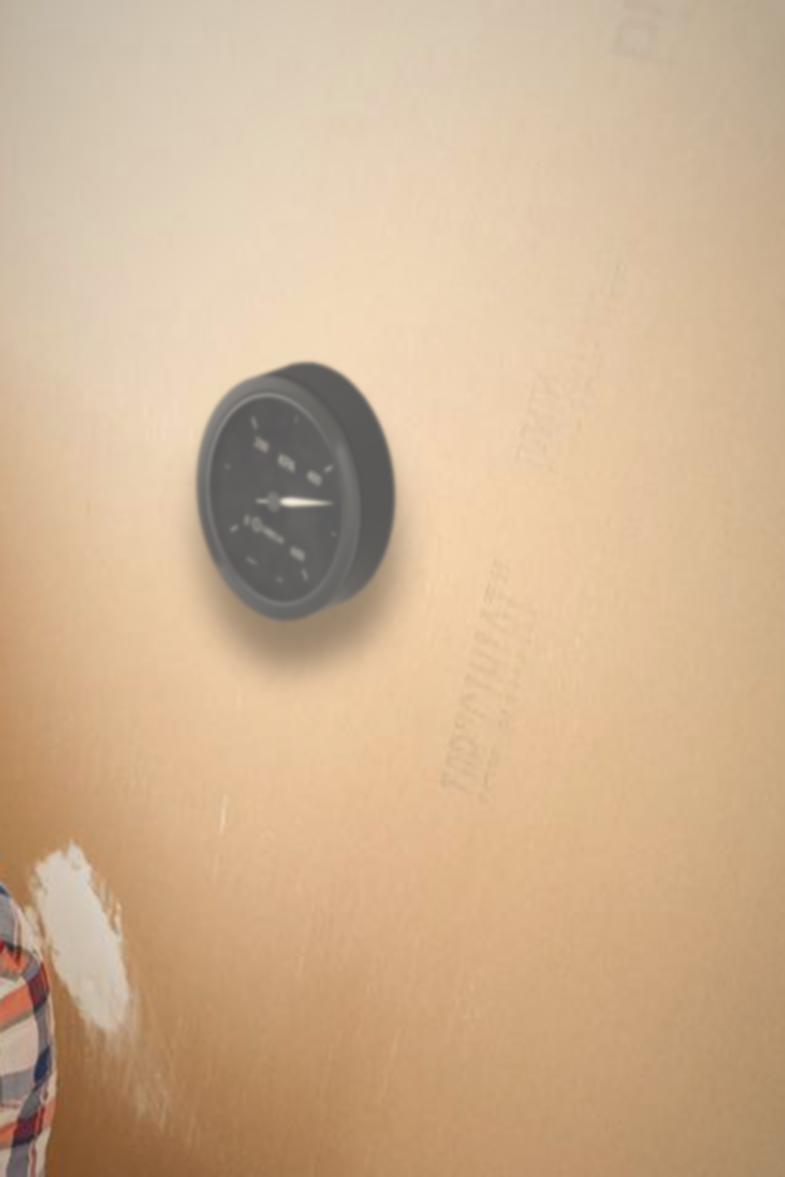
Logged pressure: 450 (kPa)
